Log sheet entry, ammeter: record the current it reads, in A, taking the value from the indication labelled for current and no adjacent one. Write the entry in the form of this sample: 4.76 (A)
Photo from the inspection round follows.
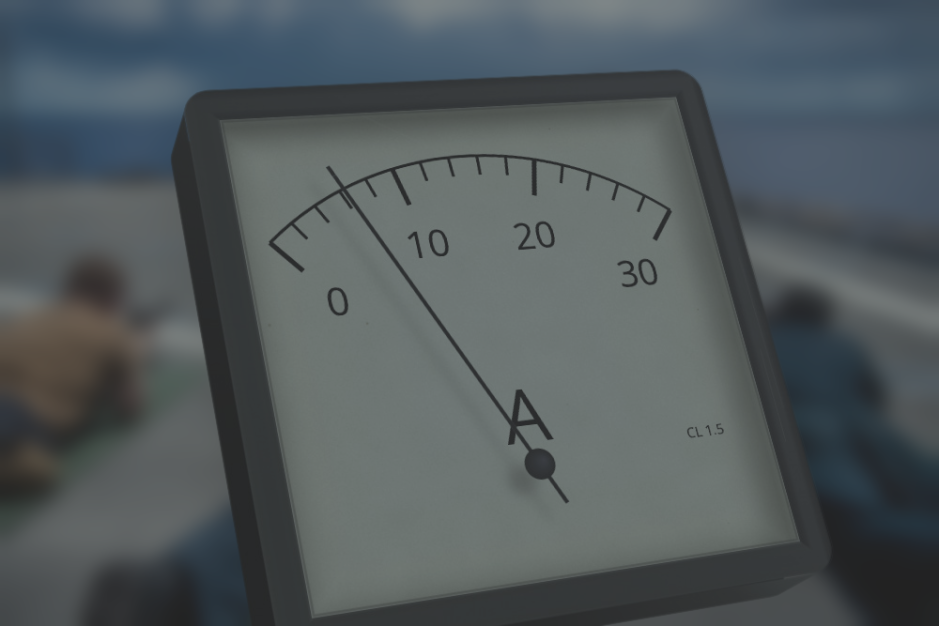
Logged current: 6 (A)
